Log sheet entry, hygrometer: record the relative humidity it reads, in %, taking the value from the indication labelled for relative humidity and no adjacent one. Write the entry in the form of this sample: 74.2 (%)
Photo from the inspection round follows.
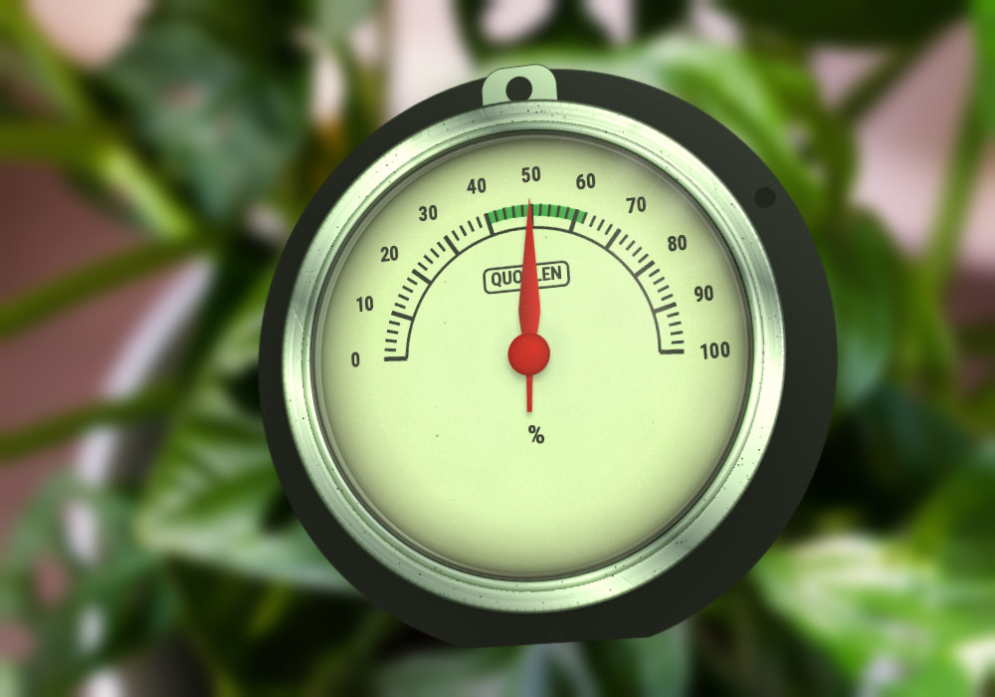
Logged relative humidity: 50 (%)
